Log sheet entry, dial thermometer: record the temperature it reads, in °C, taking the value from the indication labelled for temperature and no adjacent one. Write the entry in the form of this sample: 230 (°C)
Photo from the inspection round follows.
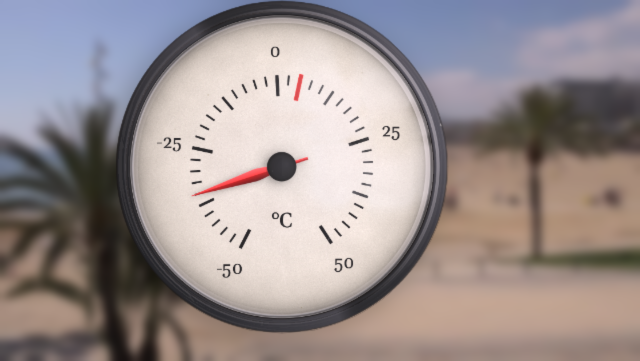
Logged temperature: -35 (°C)
